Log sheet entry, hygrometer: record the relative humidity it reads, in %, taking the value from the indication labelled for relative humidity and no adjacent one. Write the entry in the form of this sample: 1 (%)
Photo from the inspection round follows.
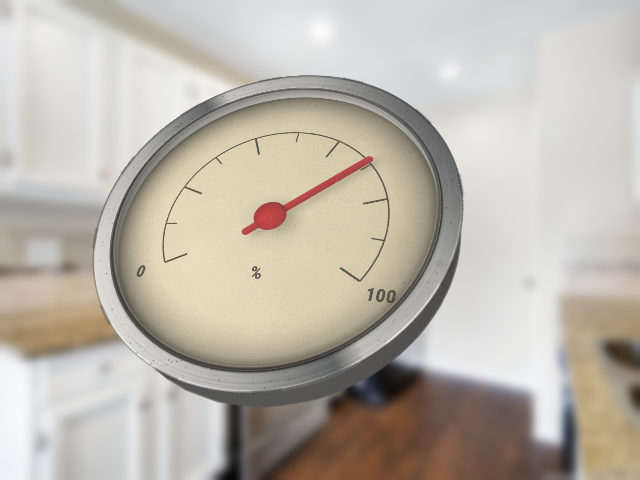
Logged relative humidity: 70 (%)
